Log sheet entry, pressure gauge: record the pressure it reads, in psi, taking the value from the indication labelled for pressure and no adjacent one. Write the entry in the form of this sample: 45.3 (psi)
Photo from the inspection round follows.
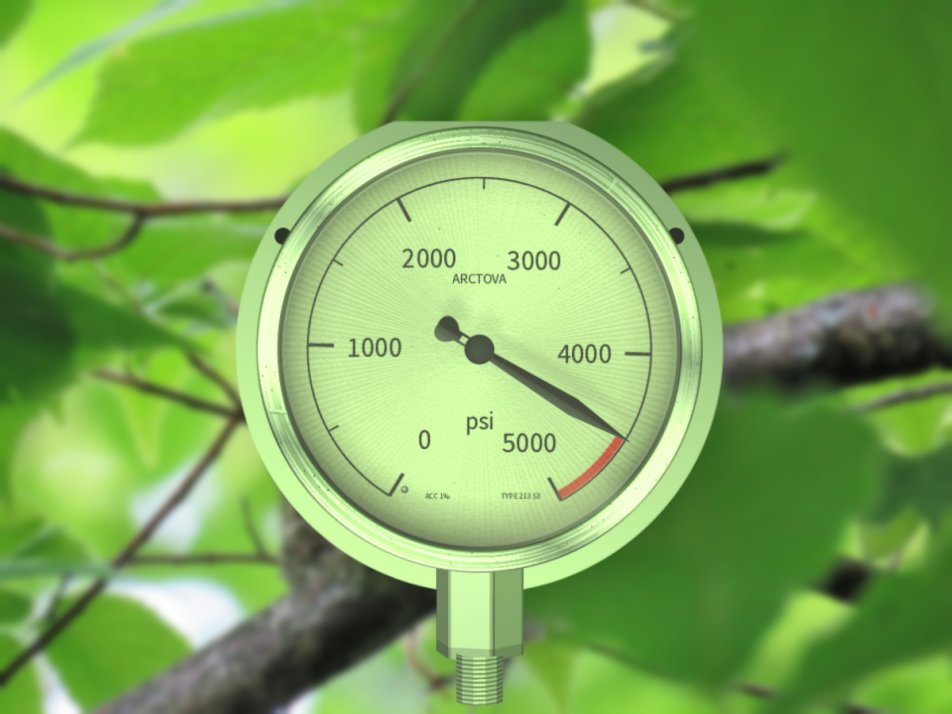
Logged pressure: 4500 (psi)
